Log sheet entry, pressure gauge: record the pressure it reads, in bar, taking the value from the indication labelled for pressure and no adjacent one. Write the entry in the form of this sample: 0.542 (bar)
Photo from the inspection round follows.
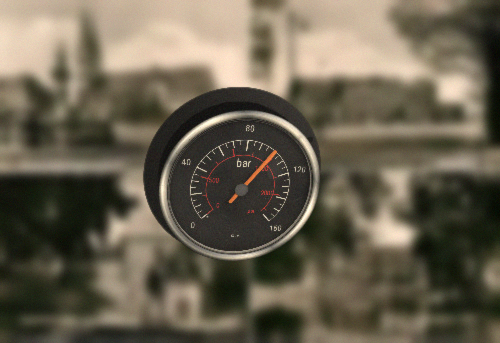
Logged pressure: 100 (bar)
